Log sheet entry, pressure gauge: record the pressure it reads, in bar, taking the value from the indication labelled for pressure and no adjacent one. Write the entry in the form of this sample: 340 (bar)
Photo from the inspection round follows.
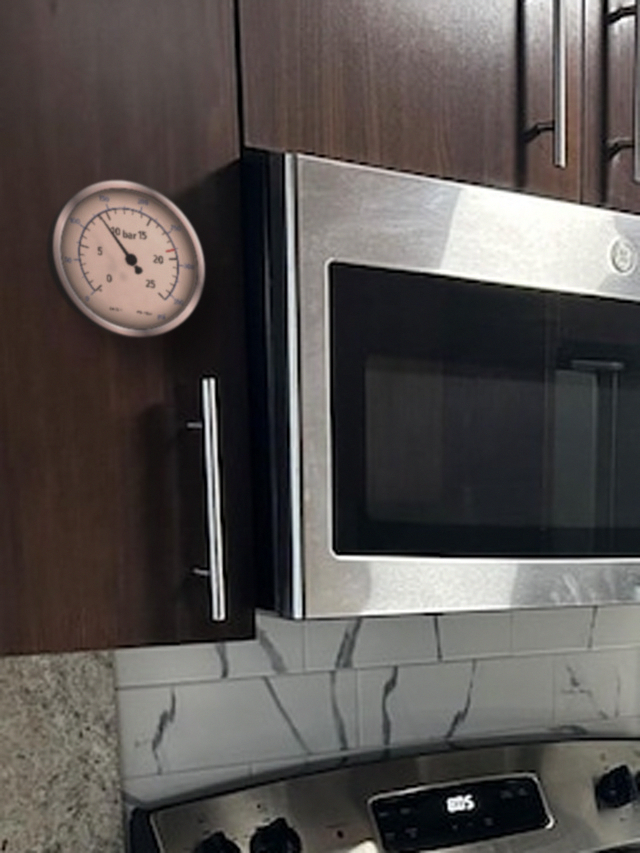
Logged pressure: 9 (bar)
